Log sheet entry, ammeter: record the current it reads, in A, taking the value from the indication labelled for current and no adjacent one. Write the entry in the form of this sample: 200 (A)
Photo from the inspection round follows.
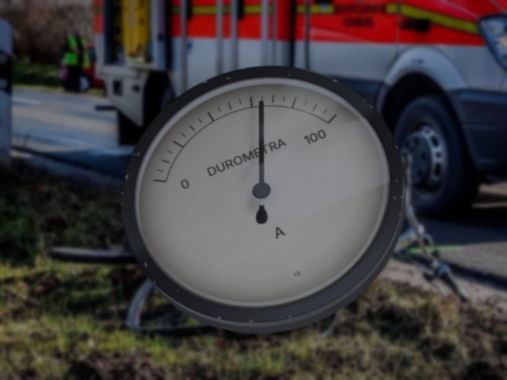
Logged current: 65 (A)
